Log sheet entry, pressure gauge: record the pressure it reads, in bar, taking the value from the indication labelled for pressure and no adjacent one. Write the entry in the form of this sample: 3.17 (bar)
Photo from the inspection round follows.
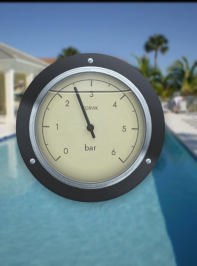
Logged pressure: 2.5 (bar)
